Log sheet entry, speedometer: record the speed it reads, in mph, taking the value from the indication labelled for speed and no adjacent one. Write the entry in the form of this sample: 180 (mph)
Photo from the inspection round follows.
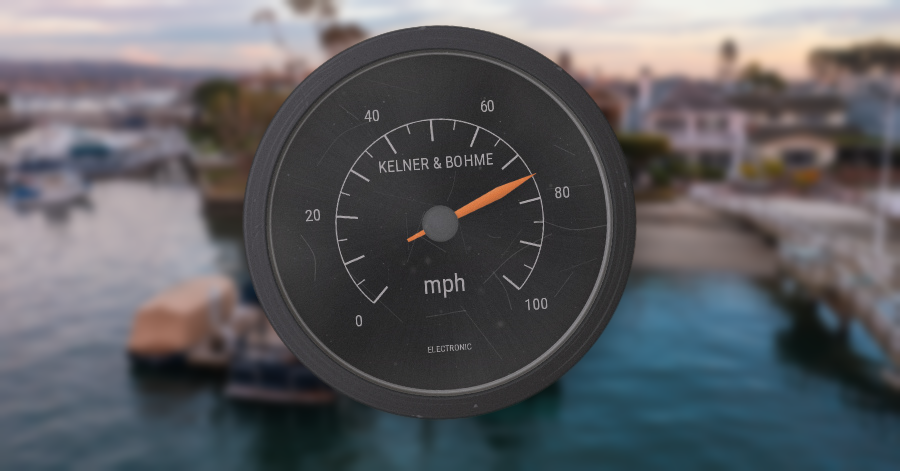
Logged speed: 75 (mph)
